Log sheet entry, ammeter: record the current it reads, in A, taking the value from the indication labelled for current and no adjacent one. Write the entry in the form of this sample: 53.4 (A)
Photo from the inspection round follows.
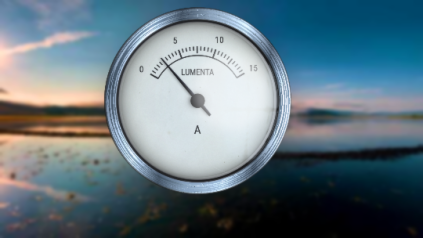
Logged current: 2.5 (A)
